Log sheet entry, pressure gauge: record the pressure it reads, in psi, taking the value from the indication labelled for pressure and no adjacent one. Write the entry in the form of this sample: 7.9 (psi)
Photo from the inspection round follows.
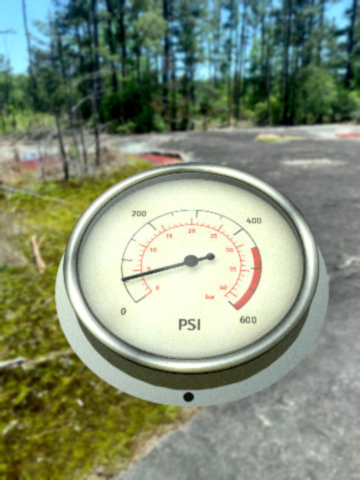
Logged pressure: 50 (psi)
